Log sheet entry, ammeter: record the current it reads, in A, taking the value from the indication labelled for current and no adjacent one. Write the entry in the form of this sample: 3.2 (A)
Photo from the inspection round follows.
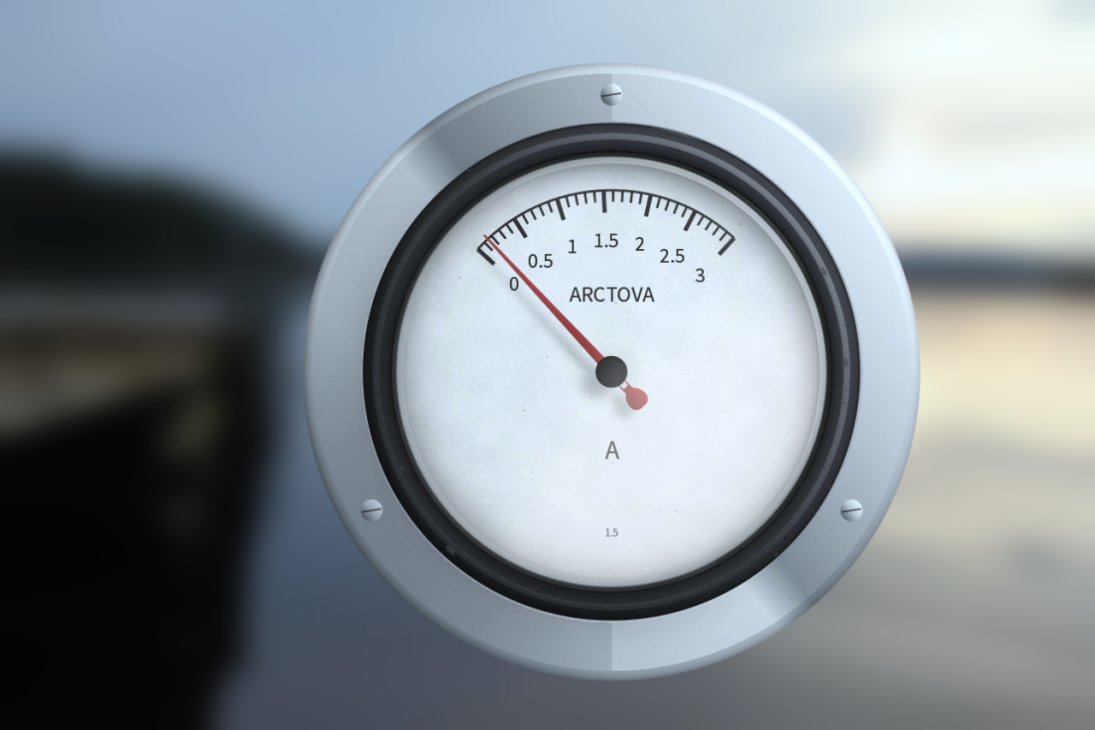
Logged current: 0.15 (A)
